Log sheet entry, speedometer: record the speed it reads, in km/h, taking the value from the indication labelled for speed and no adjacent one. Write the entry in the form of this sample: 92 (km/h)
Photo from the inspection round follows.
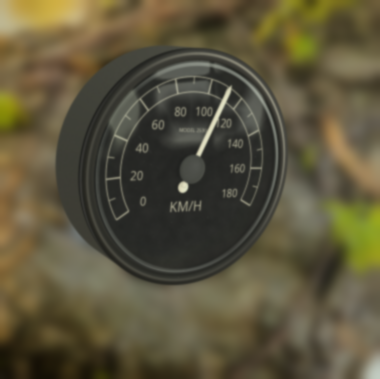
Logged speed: 110 (km/h)
